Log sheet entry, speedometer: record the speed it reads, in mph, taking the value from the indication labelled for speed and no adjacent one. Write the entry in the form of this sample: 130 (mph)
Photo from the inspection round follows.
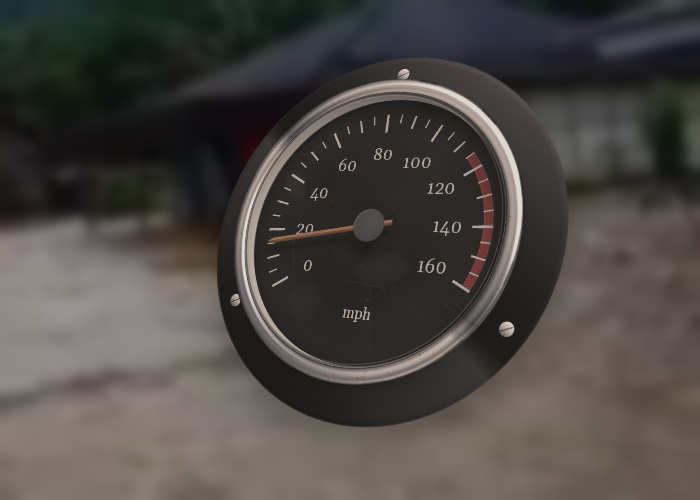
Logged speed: 15 (mph)
